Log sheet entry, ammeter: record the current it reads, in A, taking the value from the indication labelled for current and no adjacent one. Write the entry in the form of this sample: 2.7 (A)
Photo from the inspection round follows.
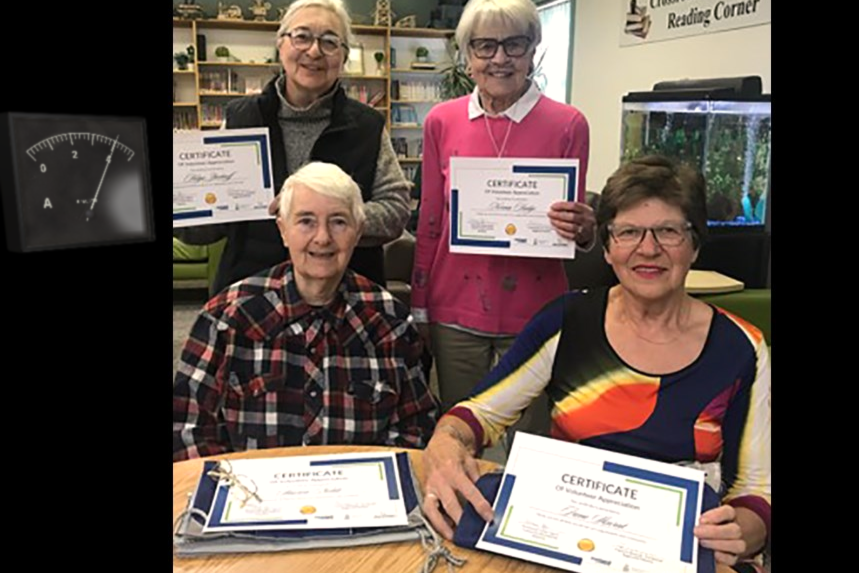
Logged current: 4 (A)
